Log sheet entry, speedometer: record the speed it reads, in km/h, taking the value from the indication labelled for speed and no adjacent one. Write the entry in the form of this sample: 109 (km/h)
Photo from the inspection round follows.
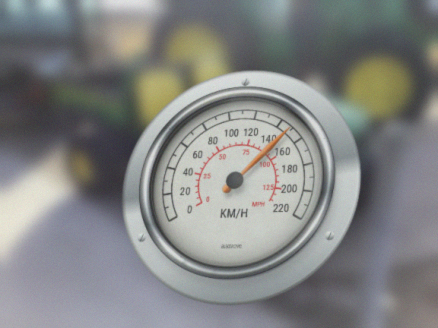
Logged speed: 150 (km/h)
